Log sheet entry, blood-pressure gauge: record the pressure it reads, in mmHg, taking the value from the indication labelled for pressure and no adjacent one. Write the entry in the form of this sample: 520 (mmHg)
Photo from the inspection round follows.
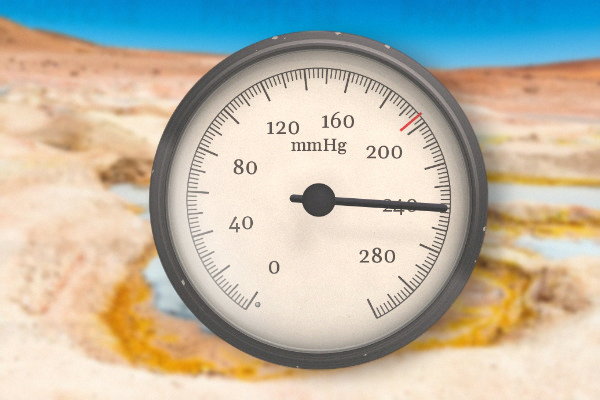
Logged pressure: 240 (mmHg)
